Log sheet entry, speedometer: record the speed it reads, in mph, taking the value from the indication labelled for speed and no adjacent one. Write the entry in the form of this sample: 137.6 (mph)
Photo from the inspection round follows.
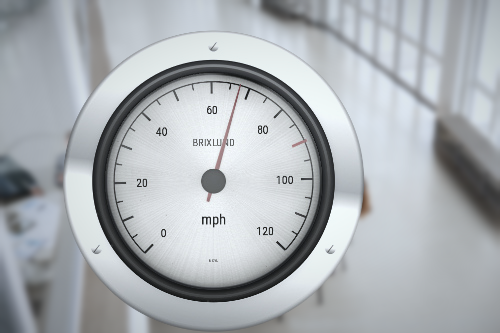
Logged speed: 67.5 (mph)
